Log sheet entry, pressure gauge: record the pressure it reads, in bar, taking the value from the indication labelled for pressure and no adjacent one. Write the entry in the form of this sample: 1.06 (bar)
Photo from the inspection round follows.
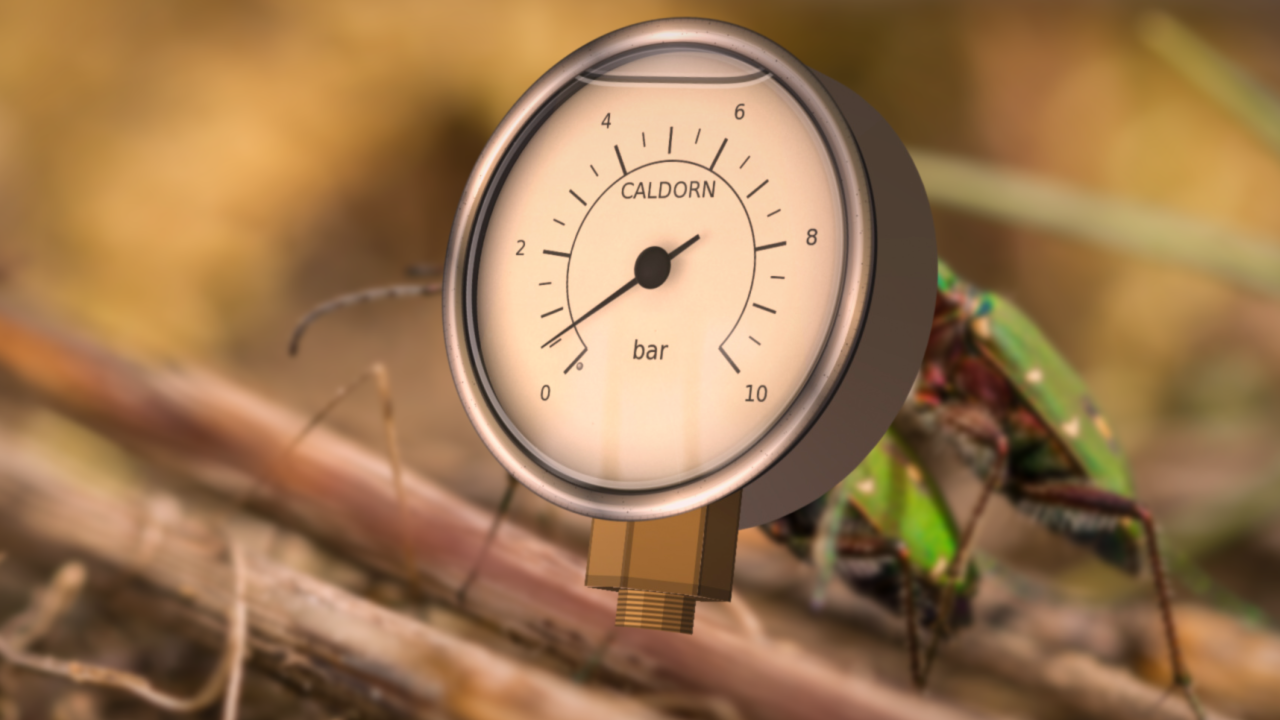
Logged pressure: 0.5 (bar)
